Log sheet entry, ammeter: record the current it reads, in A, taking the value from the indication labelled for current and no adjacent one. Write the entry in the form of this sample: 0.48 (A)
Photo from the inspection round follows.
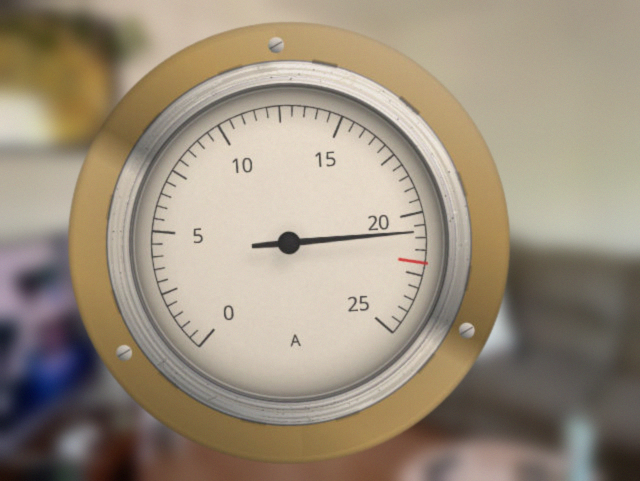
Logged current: 20.75 (A)
